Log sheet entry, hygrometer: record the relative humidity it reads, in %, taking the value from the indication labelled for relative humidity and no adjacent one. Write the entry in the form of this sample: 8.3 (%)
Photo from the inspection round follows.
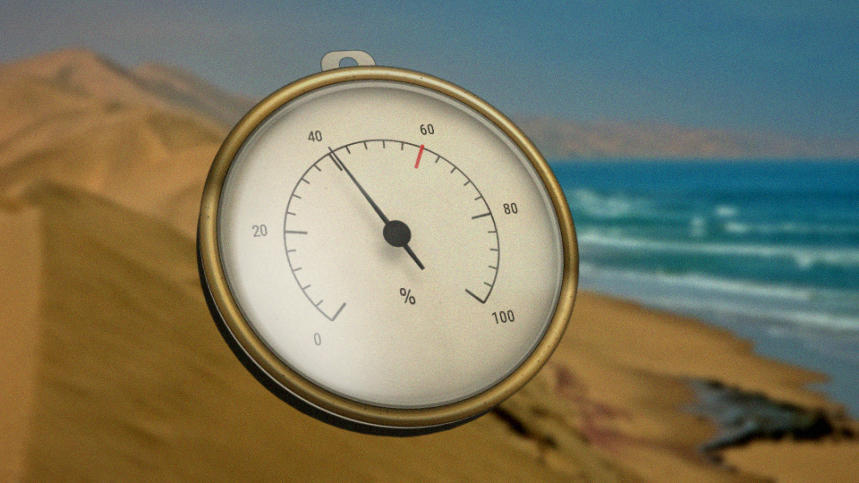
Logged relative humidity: 40 (%)
